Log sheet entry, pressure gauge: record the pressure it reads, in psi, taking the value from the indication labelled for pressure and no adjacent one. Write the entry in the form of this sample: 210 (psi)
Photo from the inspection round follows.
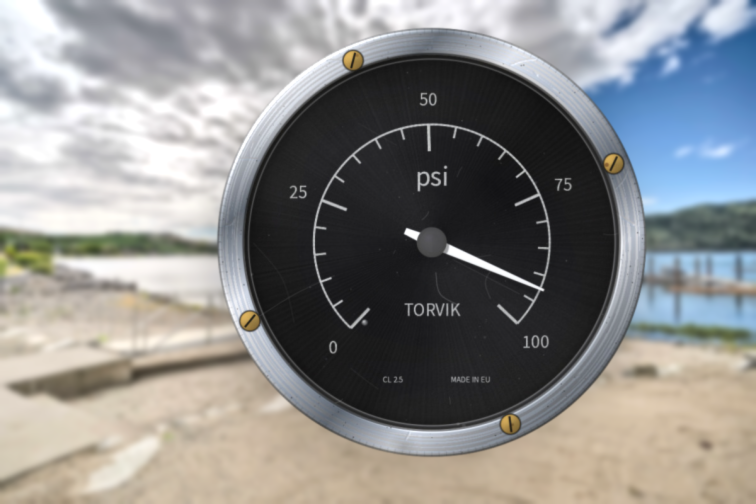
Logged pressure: 92.5 (psi)
